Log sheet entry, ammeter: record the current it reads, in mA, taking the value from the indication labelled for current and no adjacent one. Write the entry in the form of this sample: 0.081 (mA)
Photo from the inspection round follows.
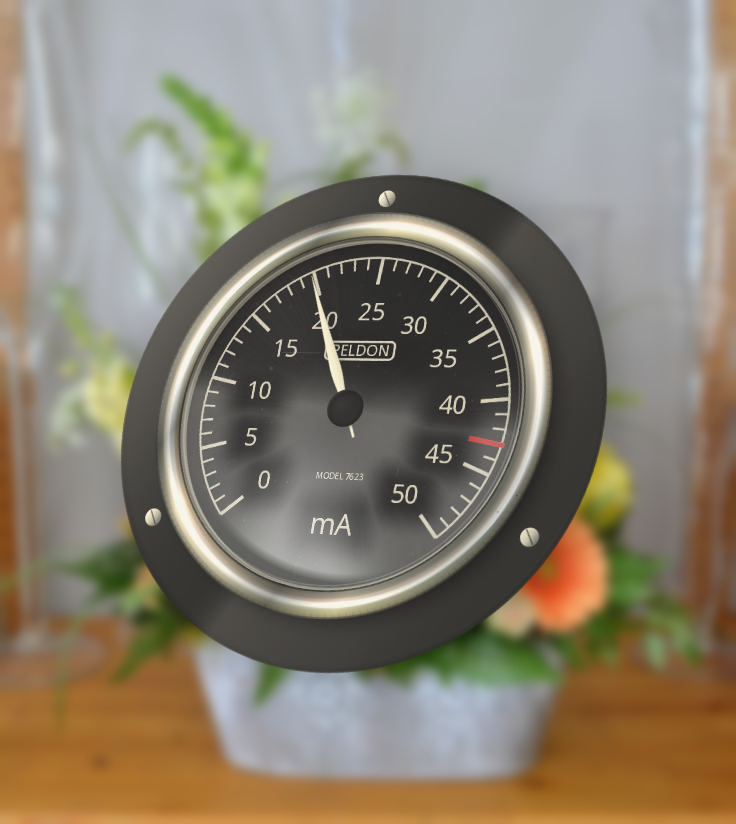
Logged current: 20 (mA)
